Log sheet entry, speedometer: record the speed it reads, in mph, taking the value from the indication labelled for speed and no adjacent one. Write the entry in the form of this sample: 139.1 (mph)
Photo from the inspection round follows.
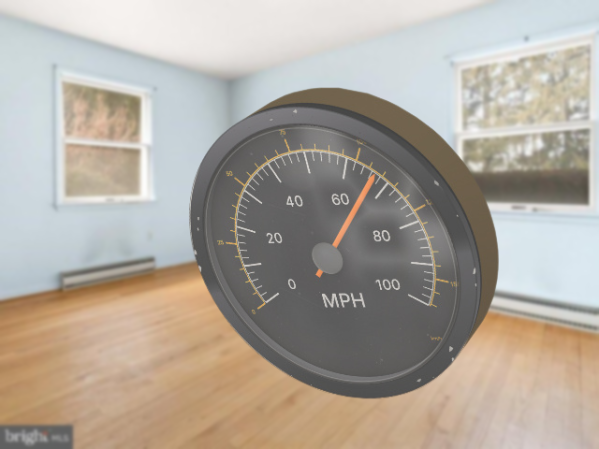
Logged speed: 67 (mph)
